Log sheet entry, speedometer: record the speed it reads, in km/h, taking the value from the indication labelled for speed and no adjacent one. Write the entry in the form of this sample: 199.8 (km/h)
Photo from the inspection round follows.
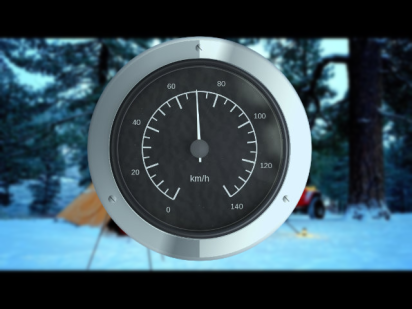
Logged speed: 70 (km/h)
